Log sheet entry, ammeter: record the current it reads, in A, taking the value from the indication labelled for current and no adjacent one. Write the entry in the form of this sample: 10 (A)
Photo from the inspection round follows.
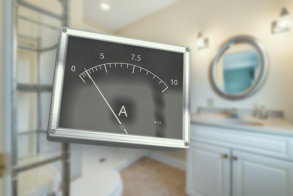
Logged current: 2.5 (A)
